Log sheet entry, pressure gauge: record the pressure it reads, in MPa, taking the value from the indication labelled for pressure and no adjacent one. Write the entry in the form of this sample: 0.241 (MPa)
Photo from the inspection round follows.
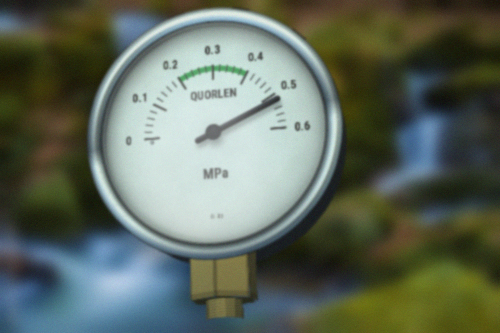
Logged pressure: 0.52 (MPa)
